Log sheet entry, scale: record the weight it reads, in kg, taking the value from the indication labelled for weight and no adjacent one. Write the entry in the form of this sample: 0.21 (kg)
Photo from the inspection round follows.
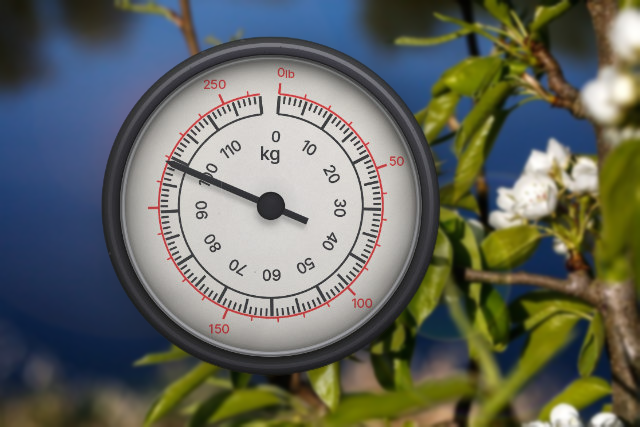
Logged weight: 99 (kg)
